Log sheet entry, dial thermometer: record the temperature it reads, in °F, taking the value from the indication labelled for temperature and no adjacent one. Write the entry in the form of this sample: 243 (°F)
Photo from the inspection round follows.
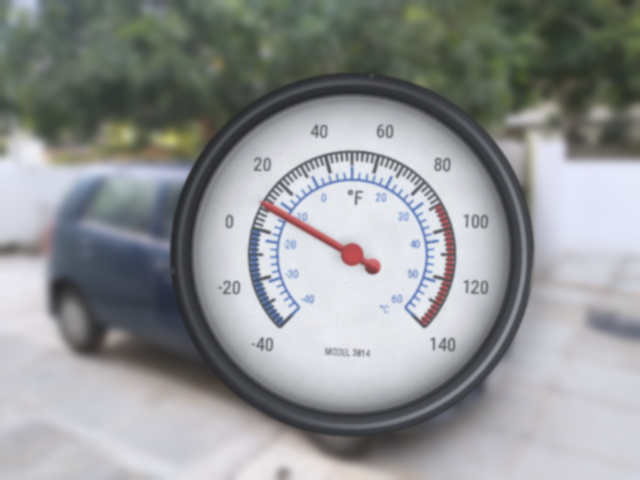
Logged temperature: 10 (°F)
